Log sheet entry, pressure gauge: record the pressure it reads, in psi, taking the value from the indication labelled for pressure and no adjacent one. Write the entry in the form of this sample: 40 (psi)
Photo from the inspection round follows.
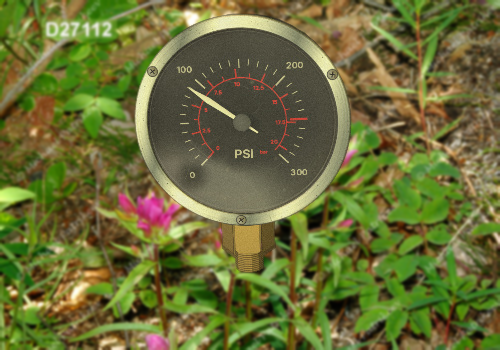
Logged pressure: 90 (psi)
